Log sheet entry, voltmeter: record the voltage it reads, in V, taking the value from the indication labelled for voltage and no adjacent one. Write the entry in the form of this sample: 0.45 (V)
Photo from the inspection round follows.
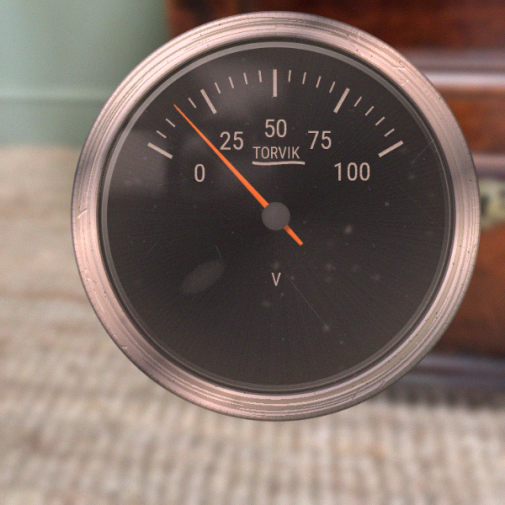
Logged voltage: 15 (V)
